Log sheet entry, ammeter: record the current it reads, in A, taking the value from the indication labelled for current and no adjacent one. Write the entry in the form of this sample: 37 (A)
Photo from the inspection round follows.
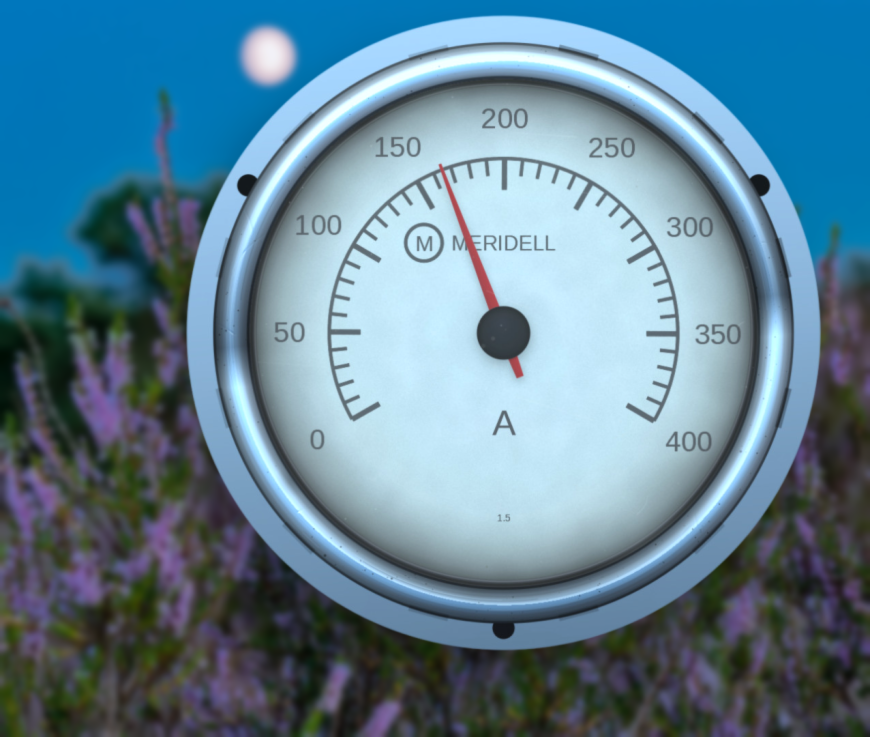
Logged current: 165 (A)
